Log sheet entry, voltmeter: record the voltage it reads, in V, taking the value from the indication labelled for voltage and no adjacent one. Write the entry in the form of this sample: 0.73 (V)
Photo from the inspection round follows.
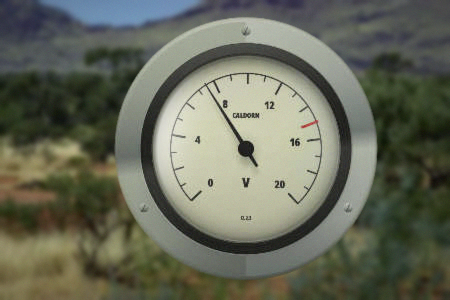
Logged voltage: 7.5 (V)
